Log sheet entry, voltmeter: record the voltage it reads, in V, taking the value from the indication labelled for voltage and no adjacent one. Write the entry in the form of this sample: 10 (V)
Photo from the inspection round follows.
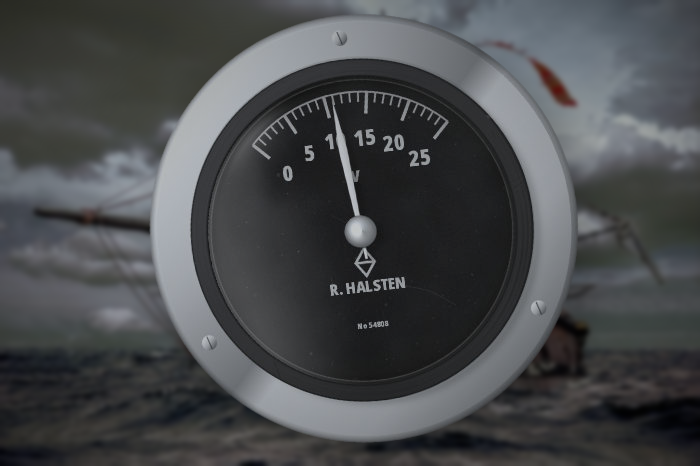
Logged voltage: 11 (V)
